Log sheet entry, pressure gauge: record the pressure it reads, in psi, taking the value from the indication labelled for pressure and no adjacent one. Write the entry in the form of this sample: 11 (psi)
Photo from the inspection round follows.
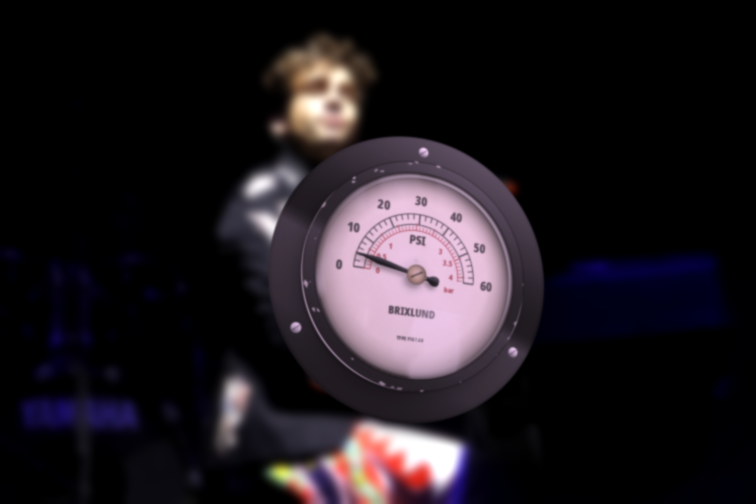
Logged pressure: 4 (psi)
